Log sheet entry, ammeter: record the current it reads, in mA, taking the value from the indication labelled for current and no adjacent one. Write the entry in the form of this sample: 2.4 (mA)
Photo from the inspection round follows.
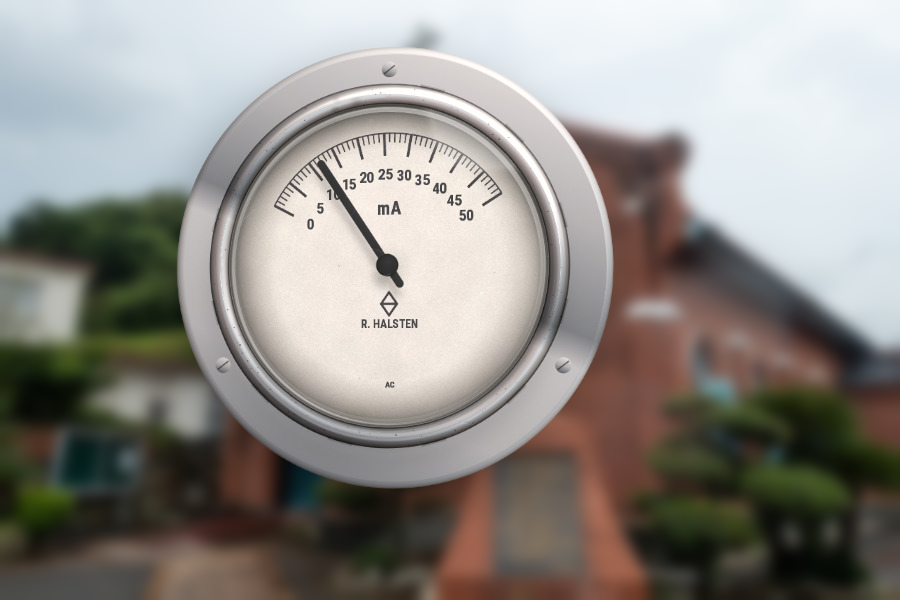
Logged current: 12 (mA)
